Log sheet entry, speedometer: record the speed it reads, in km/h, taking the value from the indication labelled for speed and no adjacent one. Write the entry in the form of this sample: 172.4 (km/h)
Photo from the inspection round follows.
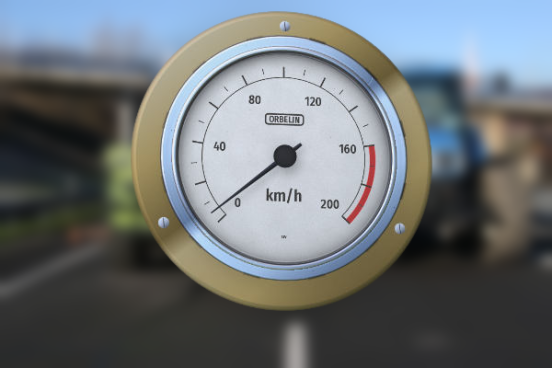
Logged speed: 5 (km/h)
